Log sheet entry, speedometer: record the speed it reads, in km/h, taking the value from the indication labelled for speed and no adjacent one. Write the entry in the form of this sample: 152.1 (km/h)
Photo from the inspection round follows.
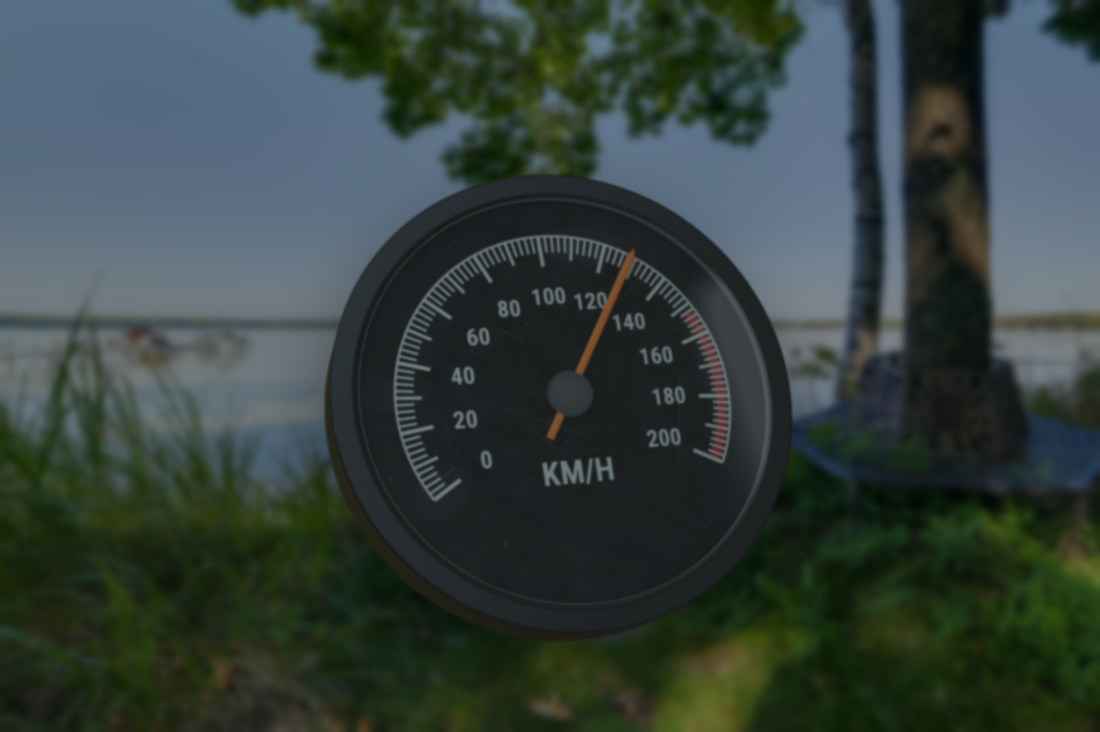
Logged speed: 128 (km/h)
